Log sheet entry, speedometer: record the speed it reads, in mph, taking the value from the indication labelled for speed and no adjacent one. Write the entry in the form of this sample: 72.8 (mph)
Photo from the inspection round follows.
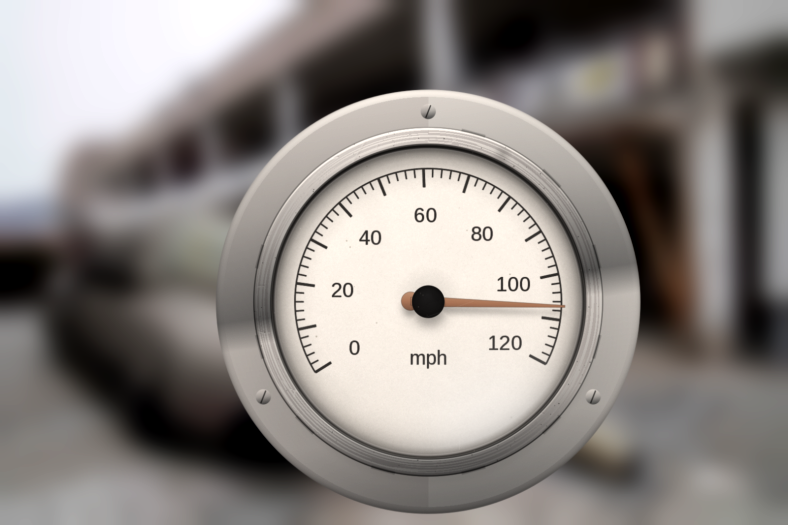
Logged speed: 107 (mph)
